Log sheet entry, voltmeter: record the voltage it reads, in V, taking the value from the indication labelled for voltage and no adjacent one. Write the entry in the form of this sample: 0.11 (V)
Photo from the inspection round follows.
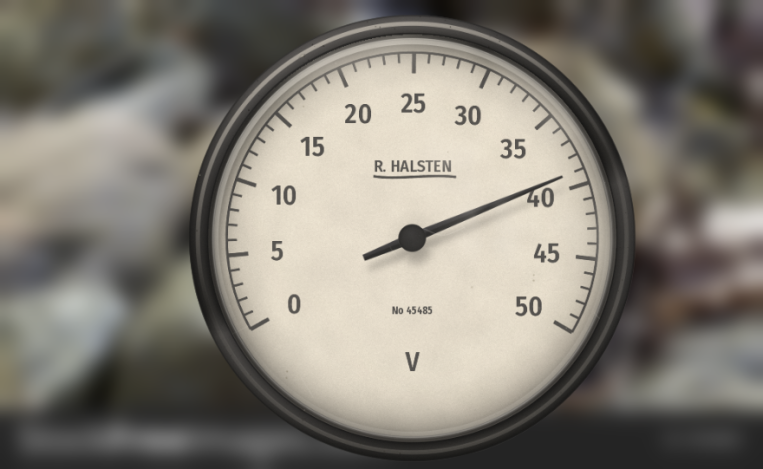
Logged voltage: 39 (V)
